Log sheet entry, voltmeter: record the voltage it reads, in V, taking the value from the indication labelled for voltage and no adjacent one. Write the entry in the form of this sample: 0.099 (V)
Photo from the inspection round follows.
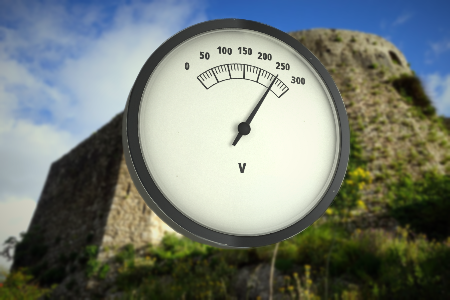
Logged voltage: 250 (V)
